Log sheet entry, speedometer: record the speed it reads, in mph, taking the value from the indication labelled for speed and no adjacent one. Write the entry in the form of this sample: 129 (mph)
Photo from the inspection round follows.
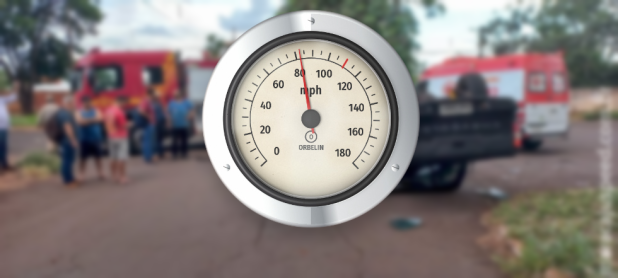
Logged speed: 82.5 (mph)
